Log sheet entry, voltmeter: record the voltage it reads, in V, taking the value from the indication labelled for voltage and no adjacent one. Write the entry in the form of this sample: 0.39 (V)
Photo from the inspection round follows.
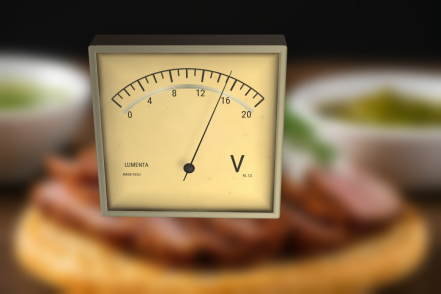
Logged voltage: 15 (V)
